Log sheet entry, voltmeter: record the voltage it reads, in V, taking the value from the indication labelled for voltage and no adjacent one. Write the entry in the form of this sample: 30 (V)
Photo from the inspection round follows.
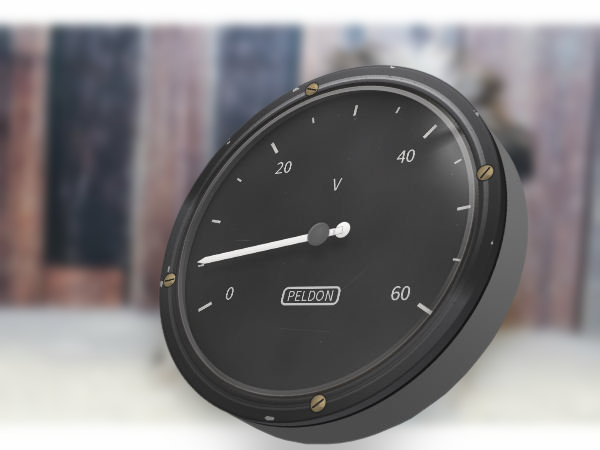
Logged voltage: 5 (V)
